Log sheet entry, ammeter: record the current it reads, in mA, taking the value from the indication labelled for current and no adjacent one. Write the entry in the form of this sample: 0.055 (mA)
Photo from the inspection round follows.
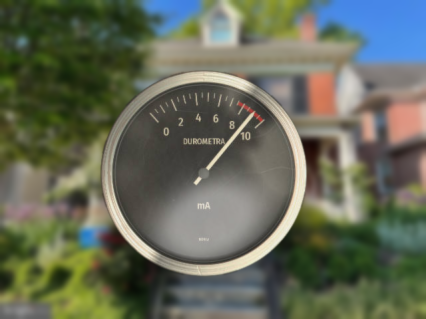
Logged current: 9 (mA)
